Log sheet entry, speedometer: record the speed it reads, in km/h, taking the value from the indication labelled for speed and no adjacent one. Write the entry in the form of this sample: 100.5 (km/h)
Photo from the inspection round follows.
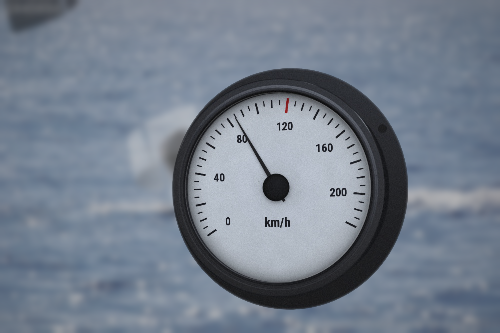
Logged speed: 85 (km/h)
